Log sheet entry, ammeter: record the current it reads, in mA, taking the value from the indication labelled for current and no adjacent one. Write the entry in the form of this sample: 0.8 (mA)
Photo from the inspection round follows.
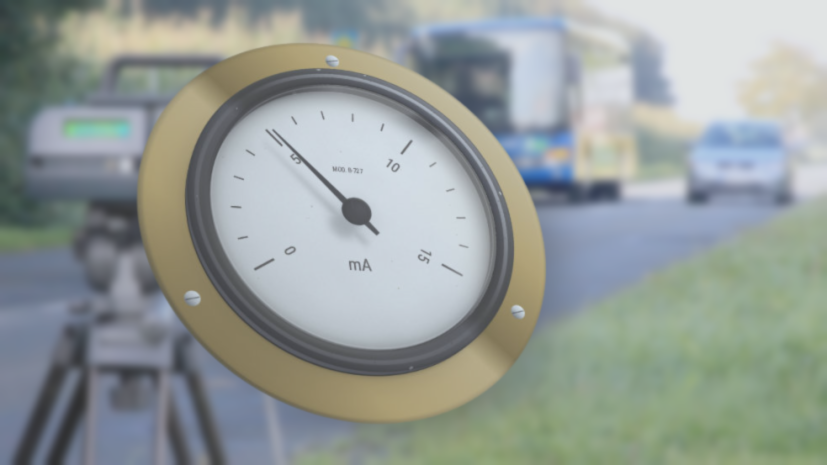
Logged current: 5 (mA)
